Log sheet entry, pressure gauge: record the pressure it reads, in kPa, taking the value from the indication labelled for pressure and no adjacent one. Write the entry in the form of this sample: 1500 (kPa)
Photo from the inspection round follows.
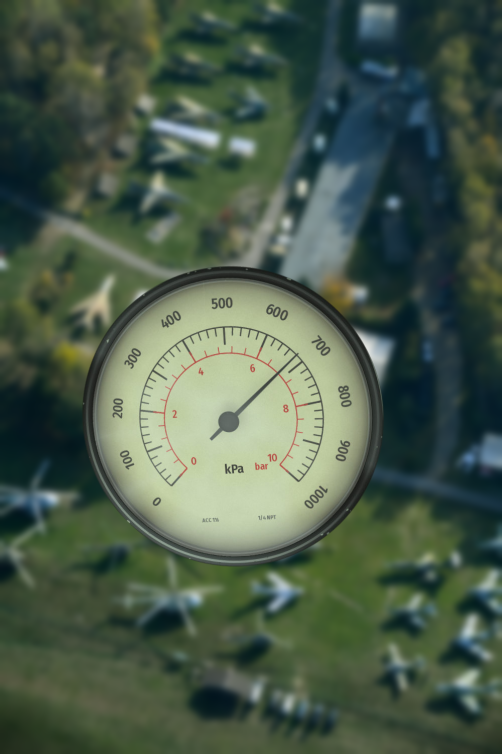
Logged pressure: 680 (kPa)
